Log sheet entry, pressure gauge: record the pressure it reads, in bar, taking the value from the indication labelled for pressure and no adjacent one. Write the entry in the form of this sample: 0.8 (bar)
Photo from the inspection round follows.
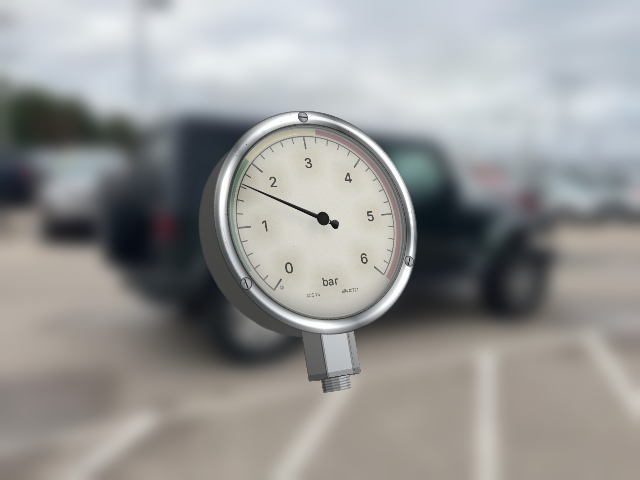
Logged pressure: 1.6 (bar)
